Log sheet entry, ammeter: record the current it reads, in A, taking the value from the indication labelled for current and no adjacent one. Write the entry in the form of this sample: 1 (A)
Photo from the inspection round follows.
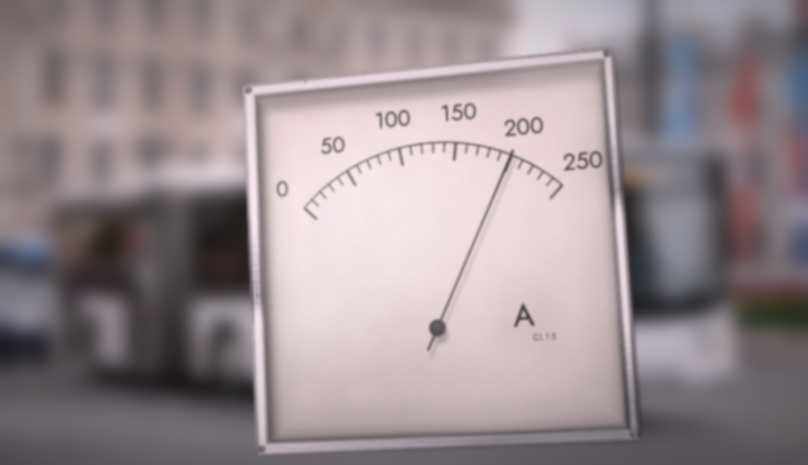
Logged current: 200 (A)
